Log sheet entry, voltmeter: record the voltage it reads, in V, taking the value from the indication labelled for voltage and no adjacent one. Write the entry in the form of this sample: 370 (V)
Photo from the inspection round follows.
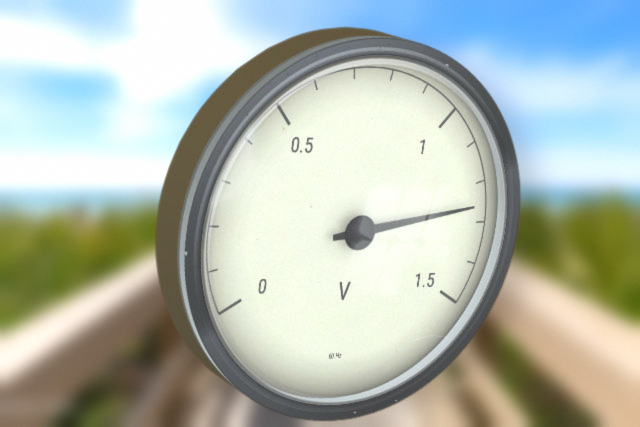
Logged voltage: 1.25 (V)
